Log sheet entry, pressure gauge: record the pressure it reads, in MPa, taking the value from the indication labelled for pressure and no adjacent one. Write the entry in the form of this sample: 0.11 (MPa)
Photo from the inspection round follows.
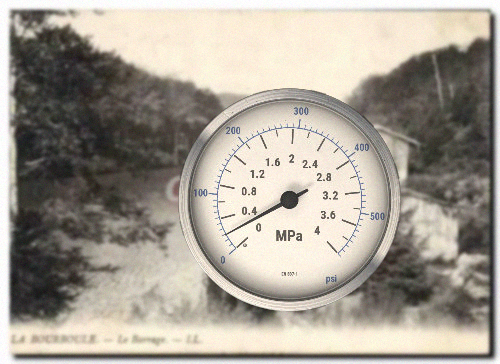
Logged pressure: 0.2 (MPa)
